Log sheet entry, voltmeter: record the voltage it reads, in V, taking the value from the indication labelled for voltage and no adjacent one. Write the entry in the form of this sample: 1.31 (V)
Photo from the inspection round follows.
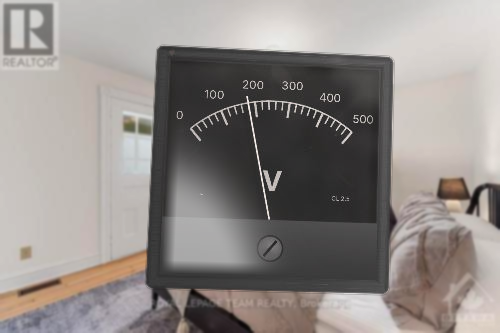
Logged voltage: 180 (V)
